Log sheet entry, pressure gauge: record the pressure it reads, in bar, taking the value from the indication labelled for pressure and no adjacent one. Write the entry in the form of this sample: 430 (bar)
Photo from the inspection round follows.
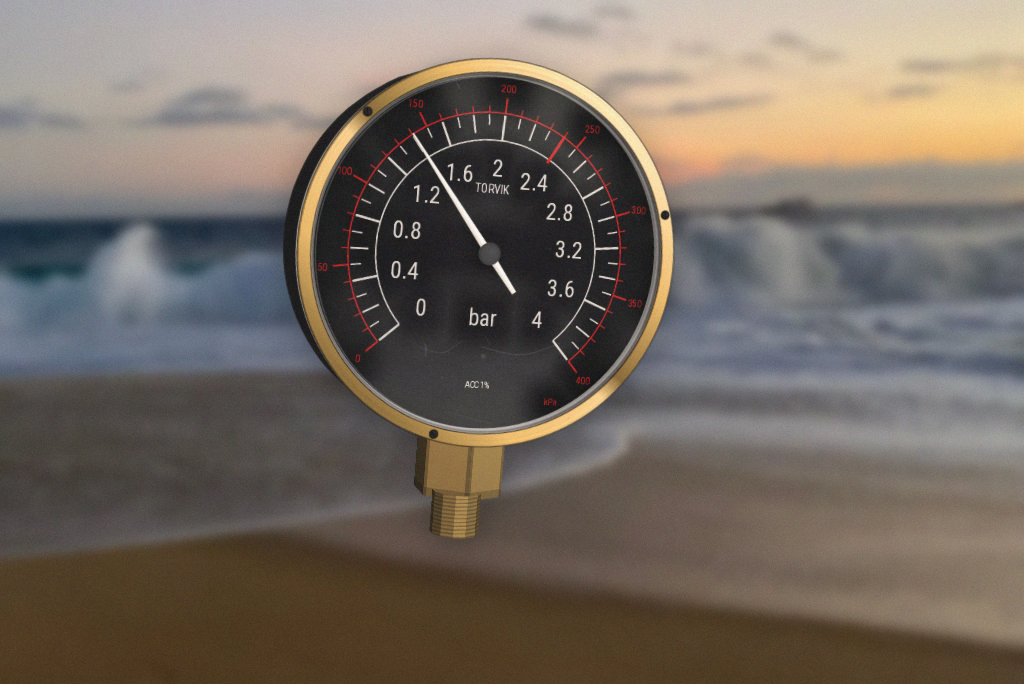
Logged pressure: 1.4 (bar)
